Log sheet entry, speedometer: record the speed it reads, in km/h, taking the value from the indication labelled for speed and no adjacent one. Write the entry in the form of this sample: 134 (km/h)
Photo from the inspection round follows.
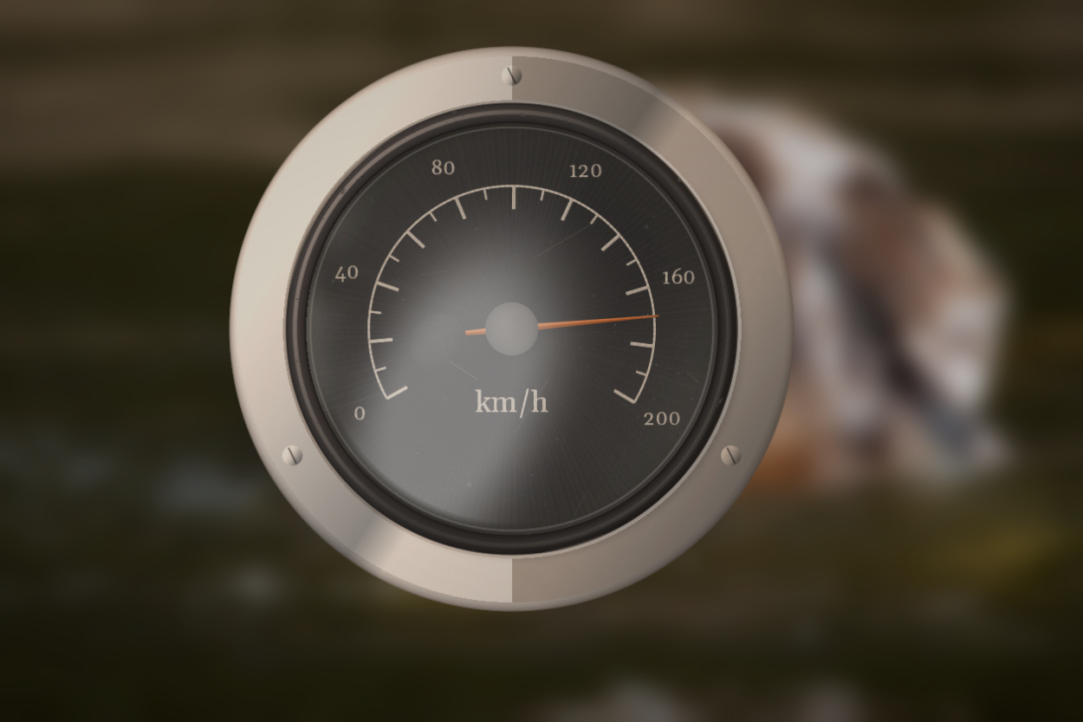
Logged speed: 170 (km/h)
